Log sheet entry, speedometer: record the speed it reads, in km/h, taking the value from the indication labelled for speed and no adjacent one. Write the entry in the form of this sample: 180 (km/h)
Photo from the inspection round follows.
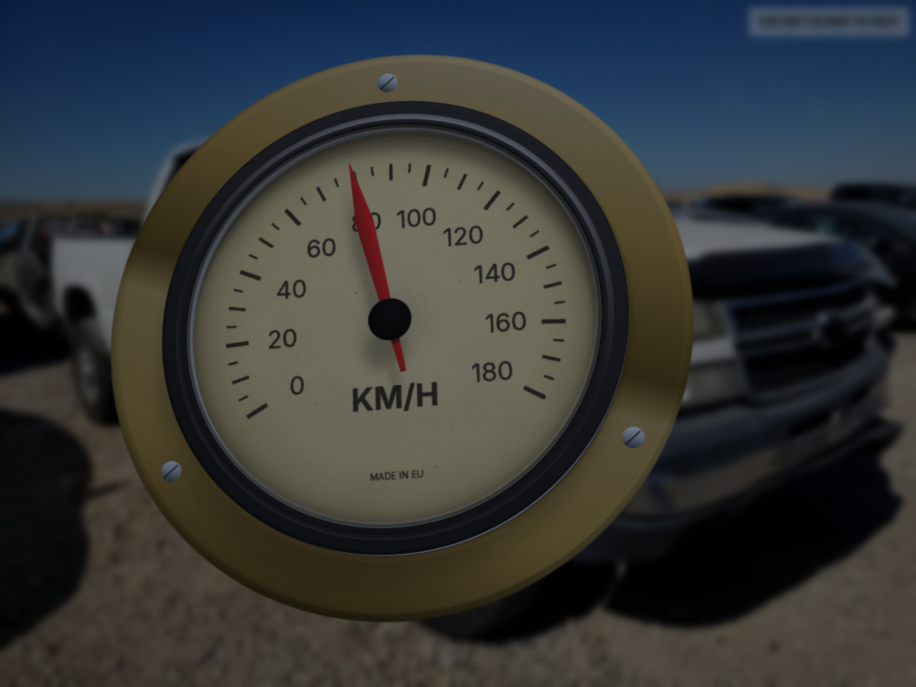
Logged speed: 80 (km/h)
